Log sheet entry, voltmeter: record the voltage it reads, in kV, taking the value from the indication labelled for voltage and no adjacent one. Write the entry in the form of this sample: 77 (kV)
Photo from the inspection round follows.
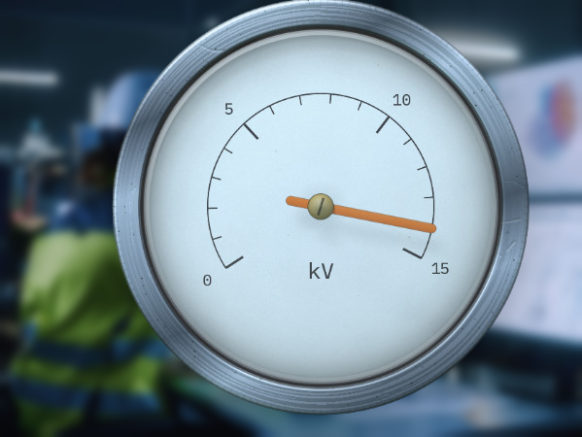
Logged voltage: 14 (kV)
